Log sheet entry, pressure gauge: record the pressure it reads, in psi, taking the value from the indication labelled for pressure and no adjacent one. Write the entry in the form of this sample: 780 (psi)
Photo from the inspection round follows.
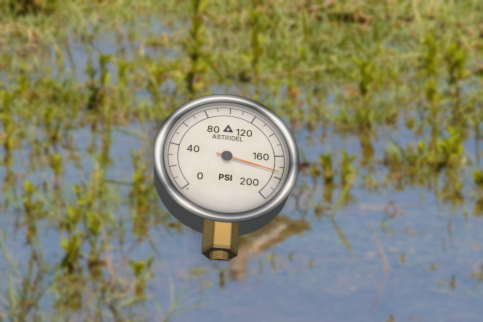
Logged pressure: 175 (psi)
